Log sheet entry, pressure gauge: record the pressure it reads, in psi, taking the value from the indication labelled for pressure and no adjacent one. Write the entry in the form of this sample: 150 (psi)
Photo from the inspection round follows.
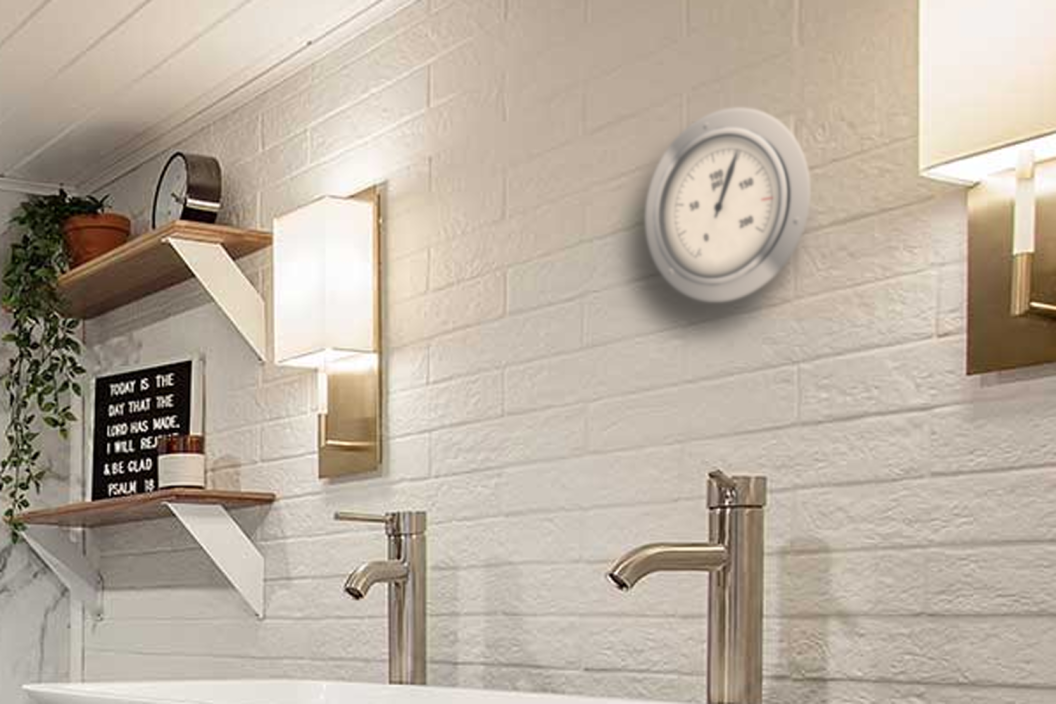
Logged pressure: 125 (psi)
